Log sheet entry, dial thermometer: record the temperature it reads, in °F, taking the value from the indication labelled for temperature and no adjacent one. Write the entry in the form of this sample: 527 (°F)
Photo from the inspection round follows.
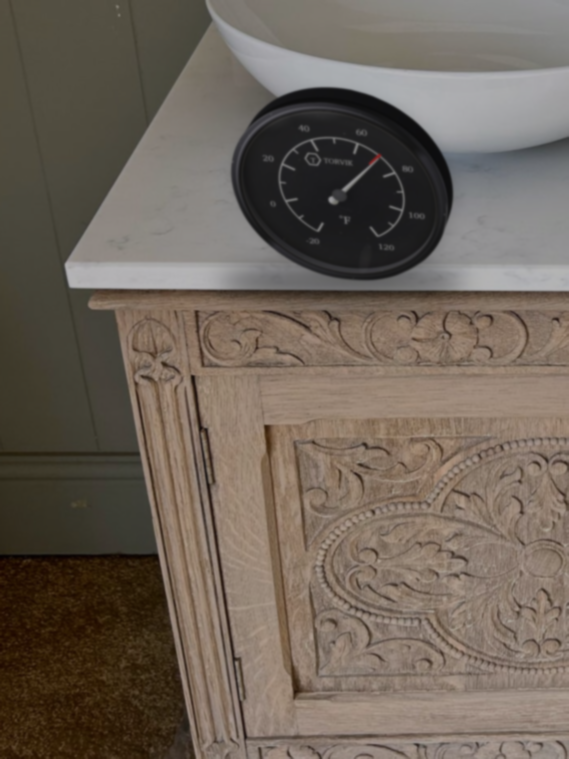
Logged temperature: 70 (°F)
